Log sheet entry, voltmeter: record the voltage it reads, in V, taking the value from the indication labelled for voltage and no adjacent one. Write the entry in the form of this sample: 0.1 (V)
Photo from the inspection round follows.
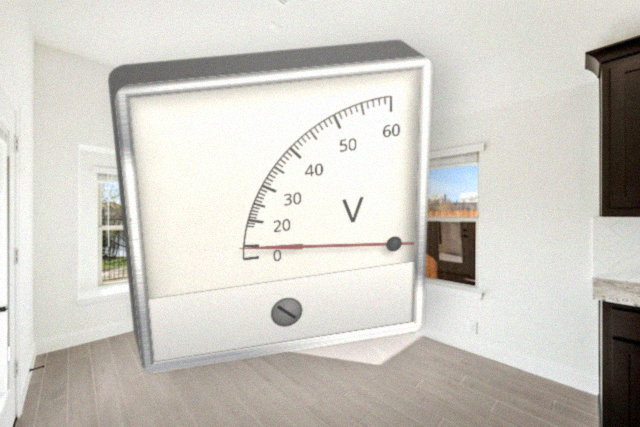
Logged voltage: 10 (V)
